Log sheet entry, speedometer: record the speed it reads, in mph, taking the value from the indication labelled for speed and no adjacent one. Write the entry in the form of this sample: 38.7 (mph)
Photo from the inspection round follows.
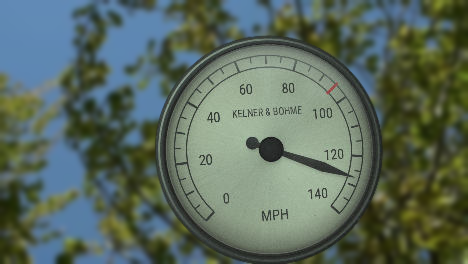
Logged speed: 127.5 (mph)
